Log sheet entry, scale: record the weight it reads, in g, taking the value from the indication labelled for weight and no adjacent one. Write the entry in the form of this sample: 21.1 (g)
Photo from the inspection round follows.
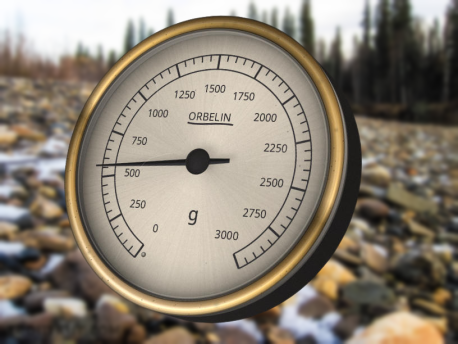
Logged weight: 550 (g)
